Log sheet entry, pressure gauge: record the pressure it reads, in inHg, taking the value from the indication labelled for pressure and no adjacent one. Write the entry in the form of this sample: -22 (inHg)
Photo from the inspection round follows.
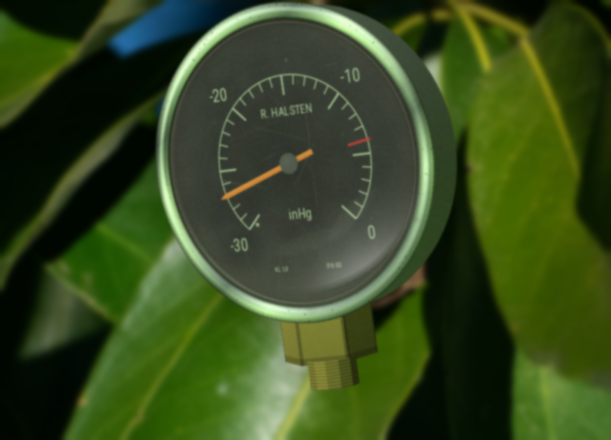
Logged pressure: -27 (inHg)
